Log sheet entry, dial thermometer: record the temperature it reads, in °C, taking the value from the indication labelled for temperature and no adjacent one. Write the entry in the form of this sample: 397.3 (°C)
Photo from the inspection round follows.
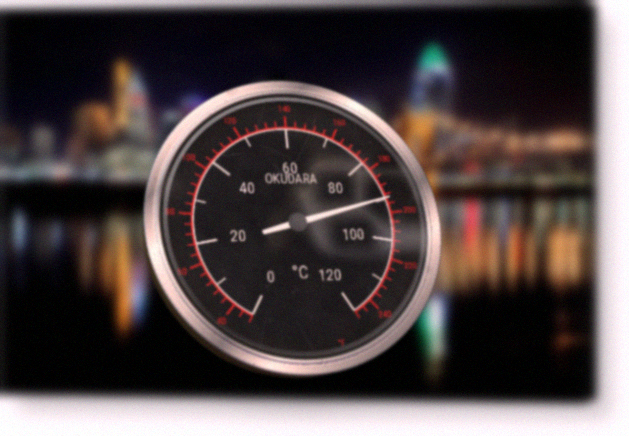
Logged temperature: 90 (°C)
